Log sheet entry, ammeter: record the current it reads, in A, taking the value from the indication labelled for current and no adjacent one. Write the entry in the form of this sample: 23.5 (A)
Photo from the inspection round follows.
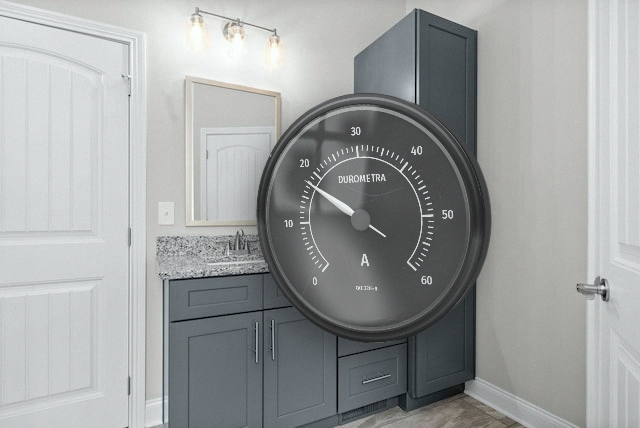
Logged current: 18 (A)
